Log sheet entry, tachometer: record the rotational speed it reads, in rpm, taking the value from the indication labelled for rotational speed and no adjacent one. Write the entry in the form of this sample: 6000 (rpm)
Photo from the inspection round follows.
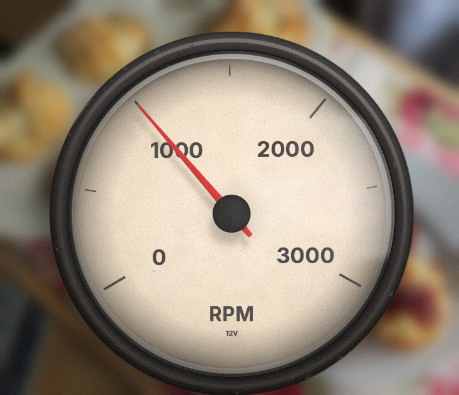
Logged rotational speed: 1000 (rpm)
